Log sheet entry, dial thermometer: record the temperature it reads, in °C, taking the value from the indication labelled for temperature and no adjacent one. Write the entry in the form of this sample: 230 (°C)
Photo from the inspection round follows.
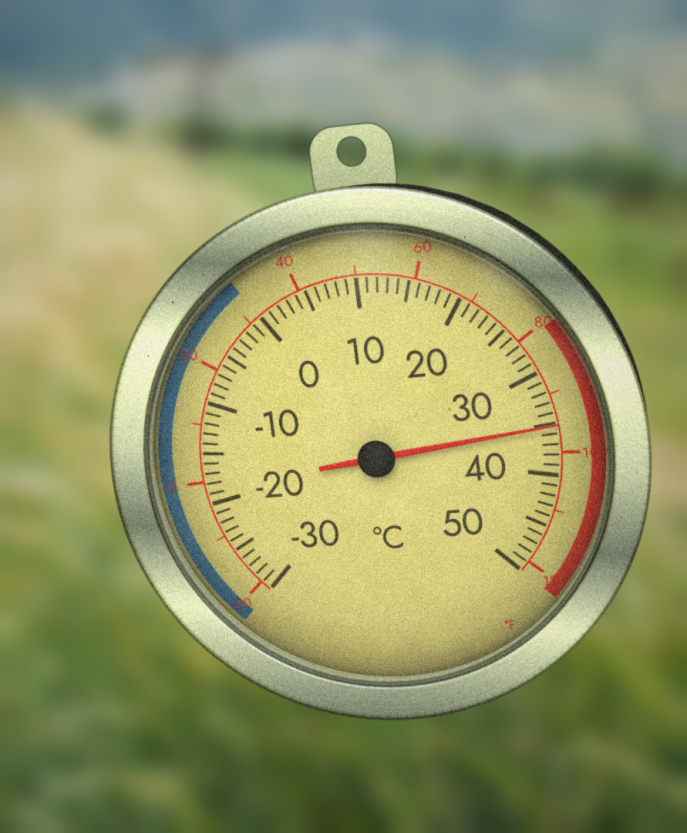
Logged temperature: 35 (°C)
